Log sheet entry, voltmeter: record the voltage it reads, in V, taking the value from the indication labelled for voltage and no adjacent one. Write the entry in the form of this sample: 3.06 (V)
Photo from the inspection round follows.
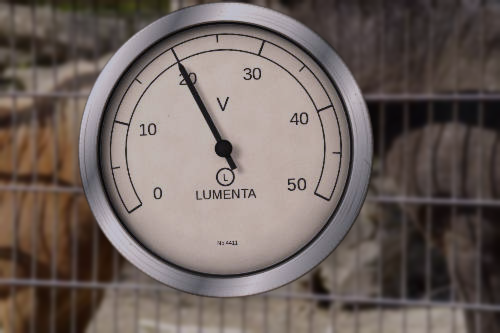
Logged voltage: 20 (V)
